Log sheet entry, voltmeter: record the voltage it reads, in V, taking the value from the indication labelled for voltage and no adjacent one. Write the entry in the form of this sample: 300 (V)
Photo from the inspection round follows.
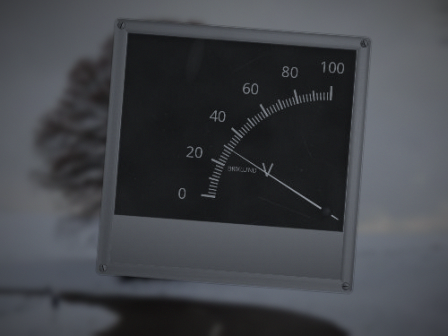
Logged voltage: 30 (V)
